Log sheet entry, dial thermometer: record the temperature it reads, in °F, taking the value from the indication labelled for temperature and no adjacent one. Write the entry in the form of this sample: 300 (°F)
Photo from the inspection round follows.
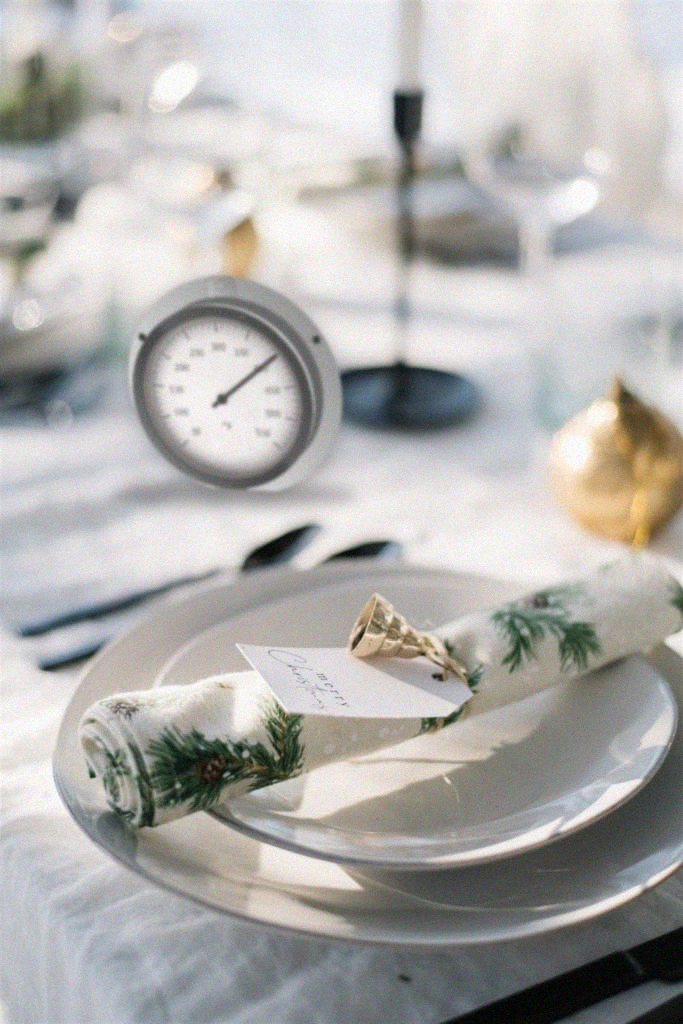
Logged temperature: 400 (°F)
